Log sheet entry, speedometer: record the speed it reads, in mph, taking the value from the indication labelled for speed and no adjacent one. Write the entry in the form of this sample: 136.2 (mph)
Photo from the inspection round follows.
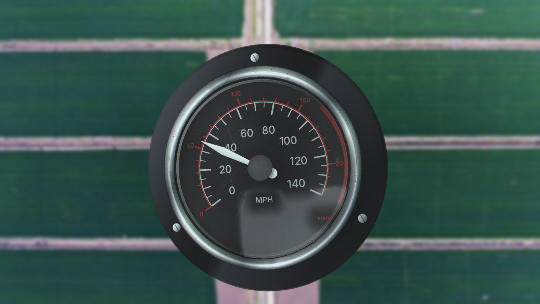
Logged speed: 35 (mph)
